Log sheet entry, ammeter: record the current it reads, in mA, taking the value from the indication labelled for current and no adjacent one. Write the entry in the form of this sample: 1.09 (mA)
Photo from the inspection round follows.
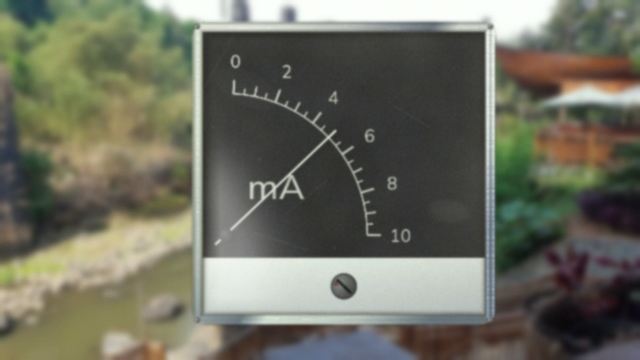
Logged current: 5 (mA)
